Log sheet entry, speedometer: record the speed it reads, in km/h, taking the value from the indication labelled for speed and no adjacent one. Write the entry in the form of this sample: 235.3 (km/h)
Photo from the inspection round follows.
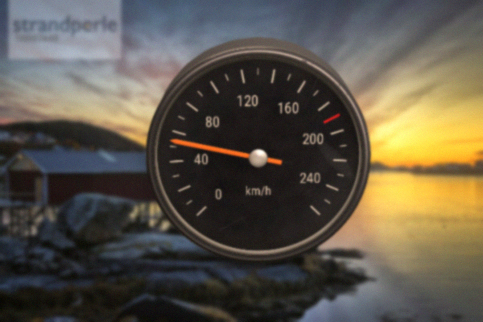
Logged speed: 55 (km/h)
